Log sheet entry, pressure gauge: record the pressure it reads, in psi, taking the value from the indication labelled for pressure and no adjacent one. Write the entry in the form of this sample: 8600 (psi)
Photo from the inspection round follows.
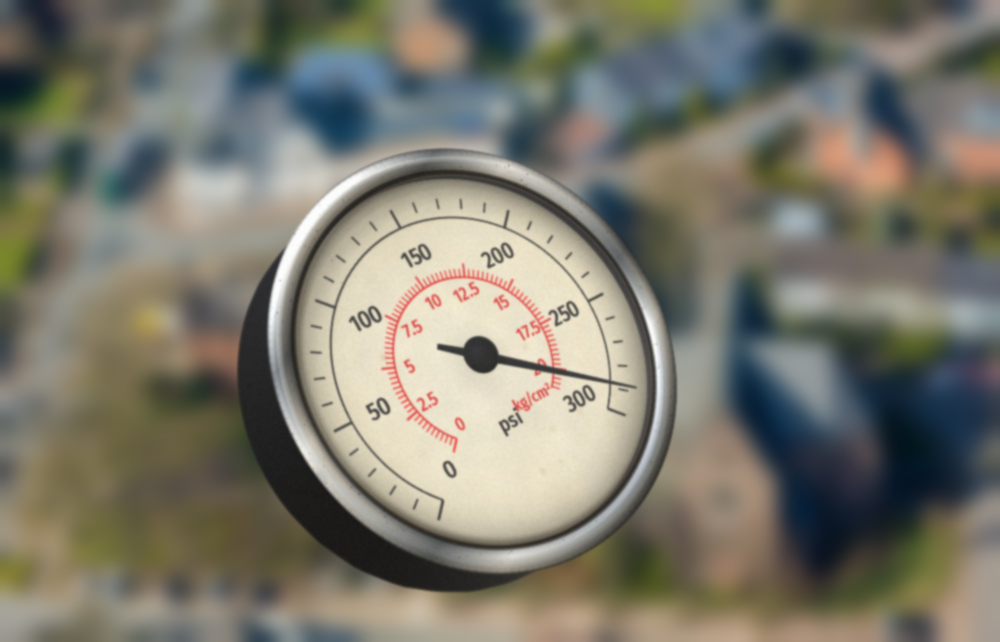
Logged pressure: 290 (psi)
